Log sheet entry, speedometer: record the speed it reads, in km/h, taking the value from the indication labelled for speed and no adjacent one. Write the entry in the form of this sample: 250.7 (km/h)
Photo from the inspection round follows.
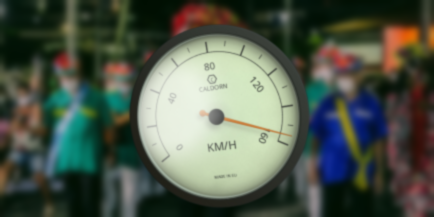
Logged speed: 155 (km/h)
